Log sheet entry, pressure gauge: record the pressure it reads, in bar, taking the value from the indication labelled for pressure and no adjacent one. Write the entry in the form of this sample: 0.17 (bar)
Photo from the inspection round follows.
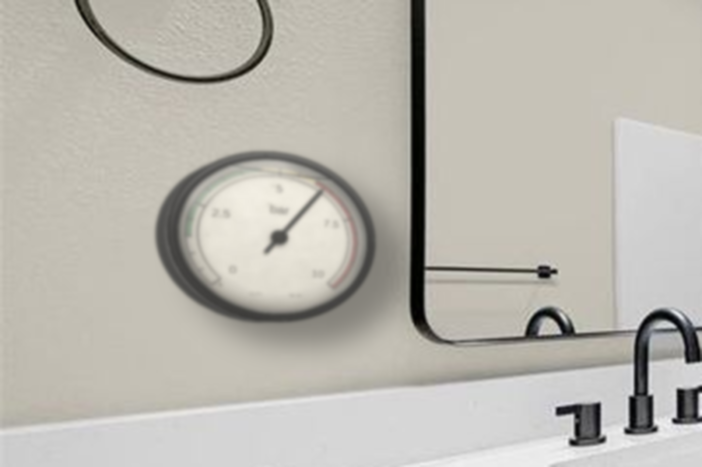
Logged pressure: 6.25 (bar)
